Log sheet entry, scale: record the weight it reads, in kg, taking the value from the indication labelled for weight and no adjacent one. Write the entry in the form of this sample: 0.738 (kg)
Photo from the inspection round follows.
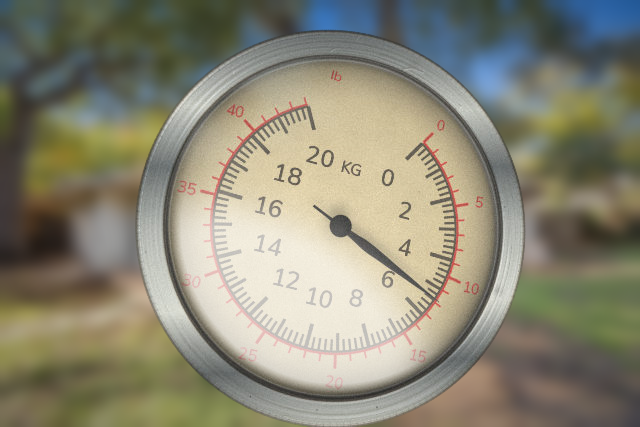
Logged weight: 5.4 (kg)
